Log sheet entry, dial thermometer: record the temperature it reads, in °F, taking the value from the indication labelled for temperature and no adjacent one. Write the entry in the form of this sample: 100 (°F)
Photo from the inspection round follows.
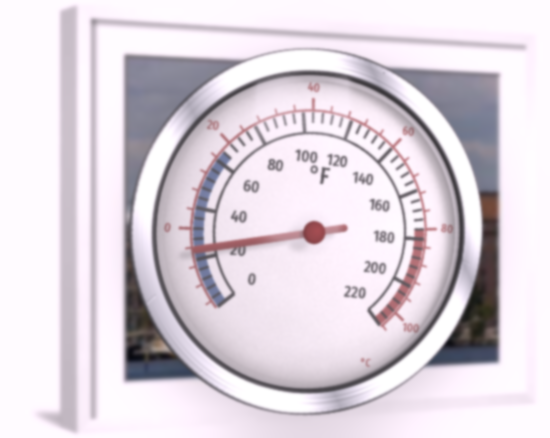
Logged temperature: 24 (°F)
